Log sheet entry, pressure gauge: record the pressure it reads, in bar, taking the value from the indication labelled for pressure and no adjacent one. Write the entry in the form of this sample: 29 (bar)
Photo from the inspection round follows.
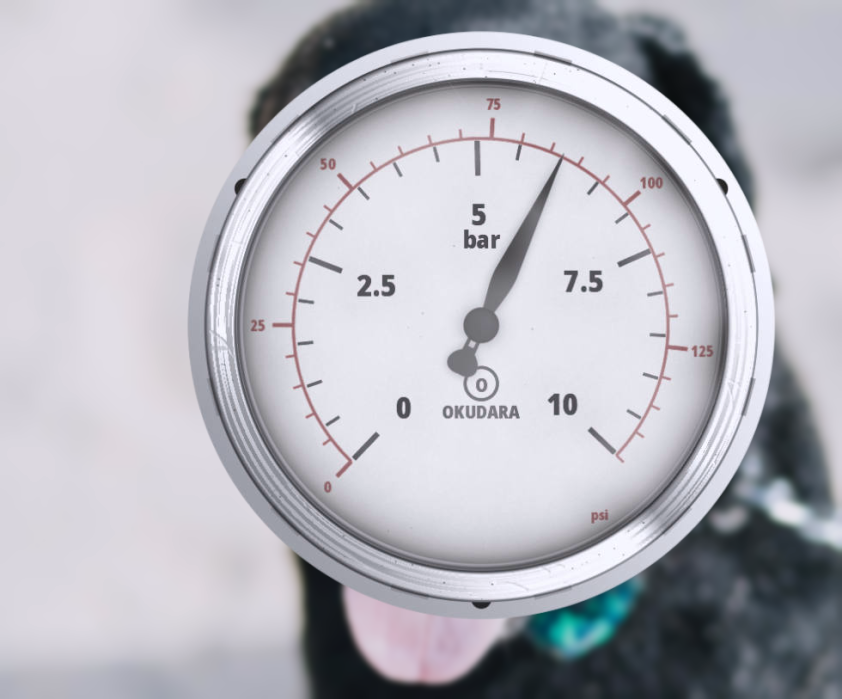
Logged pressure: 6 (bar)
